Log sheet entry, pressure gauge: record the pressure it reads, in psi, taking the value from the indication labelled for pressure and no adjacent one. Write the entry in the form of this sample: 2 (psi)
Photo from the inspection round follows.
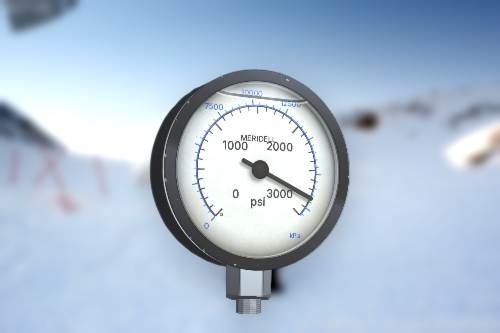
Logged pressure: 2800 (psi)
